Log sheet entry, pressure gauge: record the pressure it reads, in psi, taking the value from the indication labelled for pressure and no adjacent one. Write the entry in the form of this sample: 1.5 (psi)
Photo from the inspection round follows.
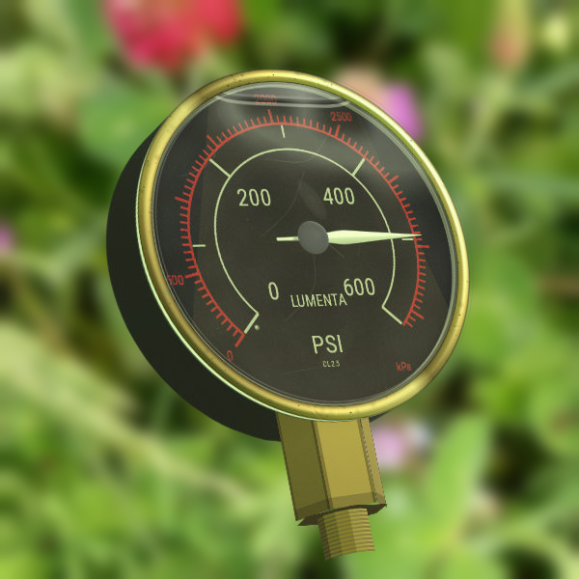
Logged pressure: 500 (psi)
